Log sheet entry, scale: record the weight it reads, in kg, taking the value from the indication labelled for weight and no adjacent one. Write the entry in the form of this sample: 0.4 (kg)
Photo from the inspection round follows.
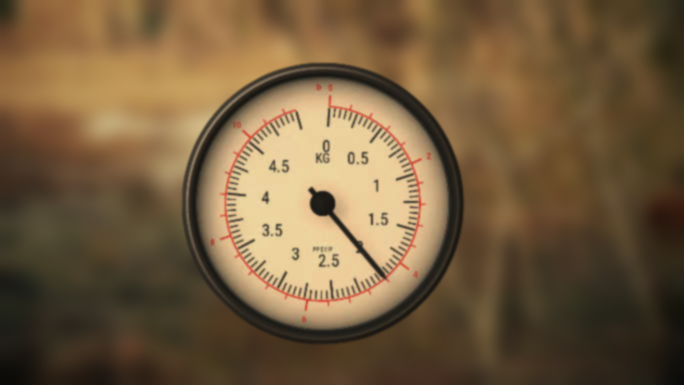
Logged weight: 2 (kg)
